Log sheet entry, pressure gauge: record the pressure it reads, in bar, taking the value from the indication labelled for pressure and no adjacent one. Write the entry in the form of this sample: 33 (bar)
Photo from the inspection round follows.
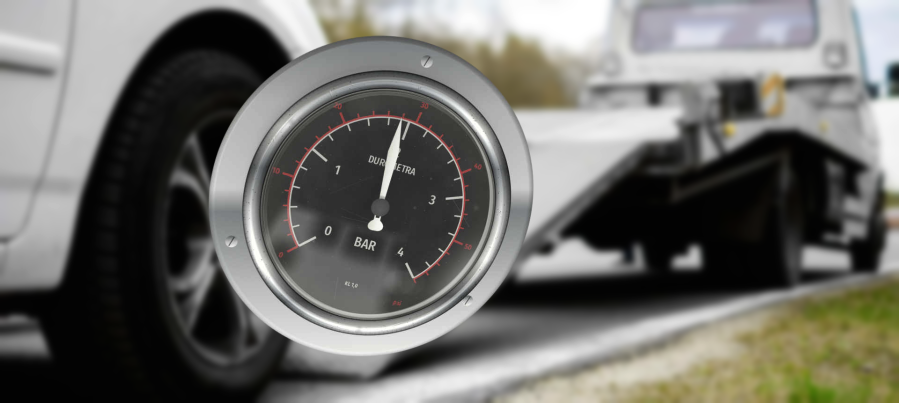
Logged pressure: 1.9 (bar)
